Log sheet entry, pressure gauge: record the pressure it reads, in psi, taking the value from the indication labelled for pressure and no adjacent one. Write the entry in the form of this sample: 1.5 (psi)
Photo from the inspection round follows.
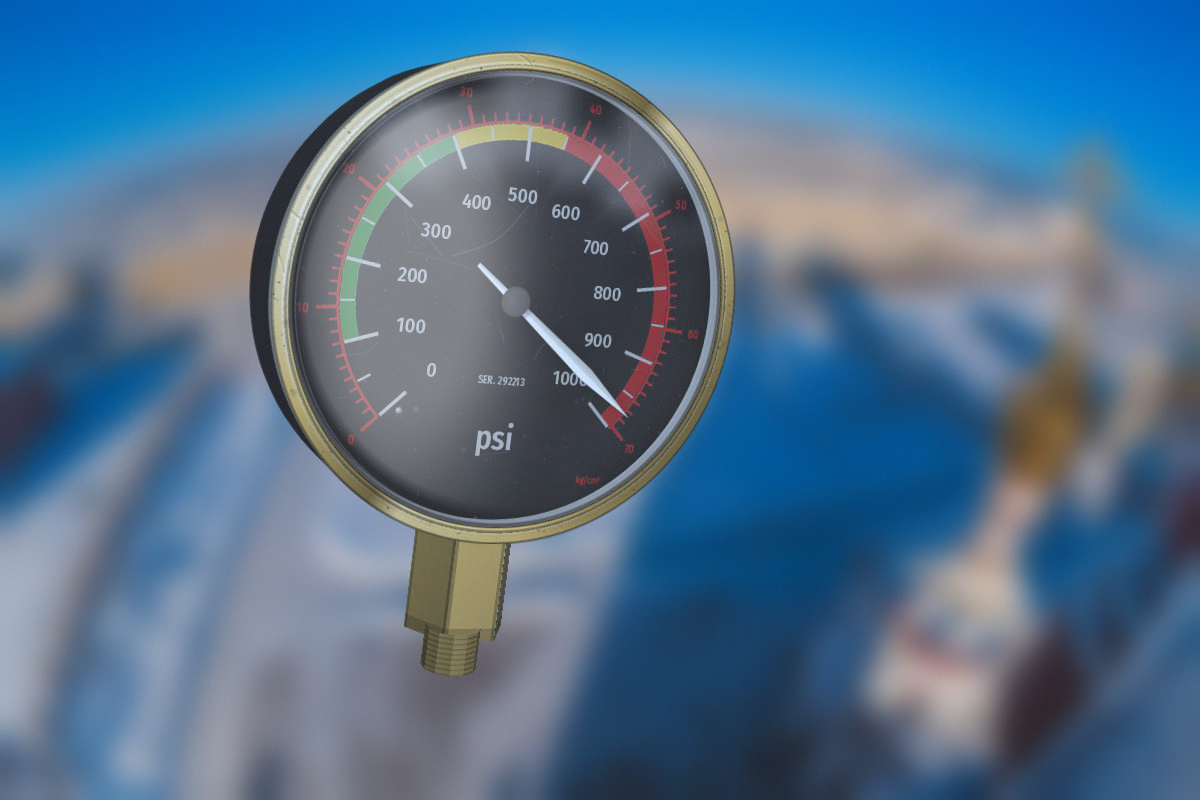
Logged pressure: 975 (psi)
